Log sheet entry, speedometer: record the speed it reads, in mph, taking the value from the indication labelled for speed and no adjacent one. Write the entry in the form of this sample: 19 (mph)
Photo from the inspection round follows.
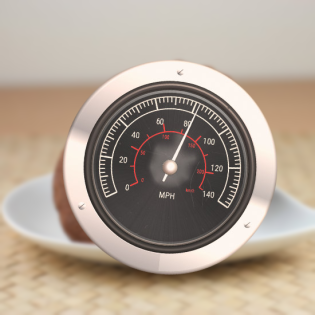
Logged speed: 82 (mph)
